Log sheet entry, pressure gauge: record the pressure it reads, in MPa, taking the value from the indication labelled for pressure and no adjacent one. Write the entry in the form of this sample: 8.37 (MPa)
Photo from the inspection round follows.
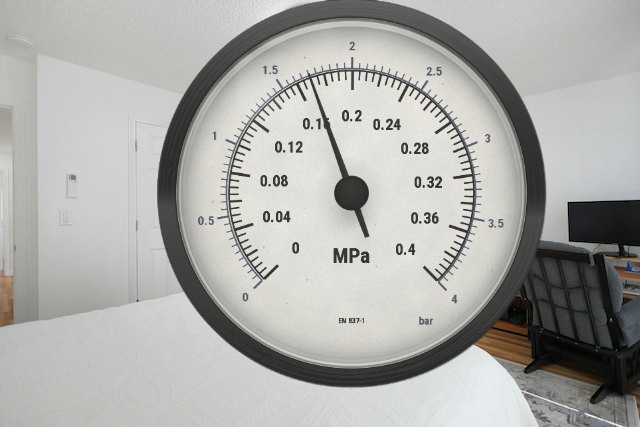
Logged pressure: 0.17 (MPa)
